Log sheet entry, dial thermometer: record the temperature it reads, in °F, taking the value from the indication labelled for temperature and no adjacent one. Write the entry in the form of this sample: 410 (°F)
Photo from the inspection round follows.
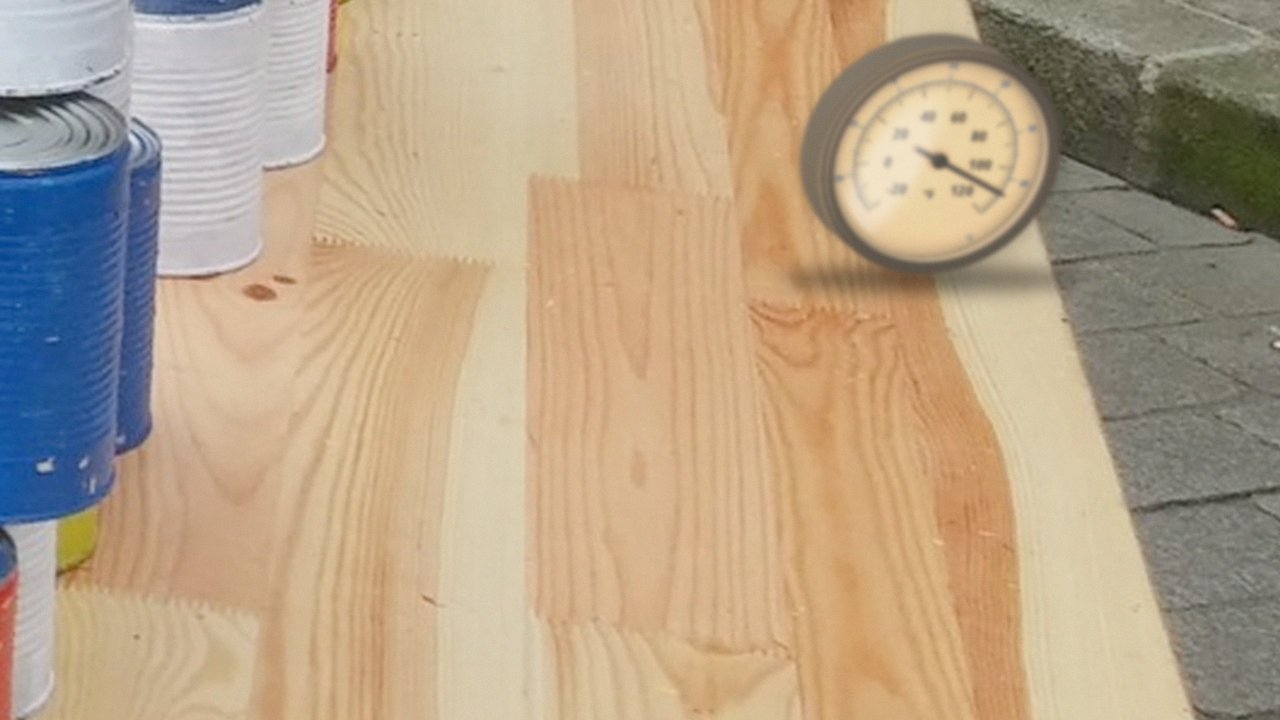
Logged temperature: 110 (°F)
